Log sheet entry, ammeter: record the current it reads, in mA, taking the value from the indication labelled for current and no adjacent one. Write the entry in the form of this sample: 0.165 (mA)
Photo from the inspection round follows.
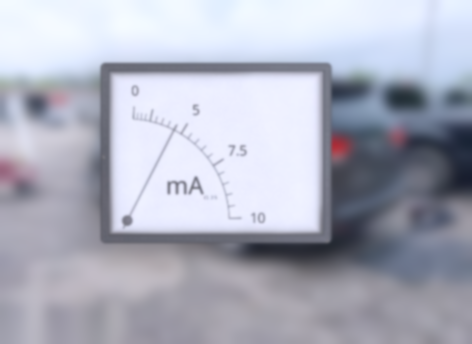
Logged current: 4.5 (mA)
